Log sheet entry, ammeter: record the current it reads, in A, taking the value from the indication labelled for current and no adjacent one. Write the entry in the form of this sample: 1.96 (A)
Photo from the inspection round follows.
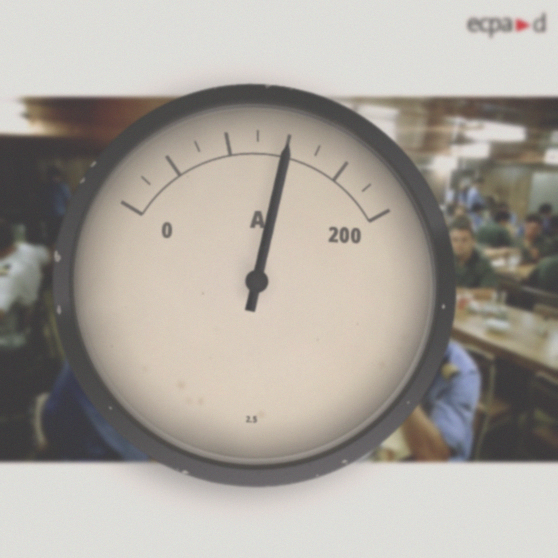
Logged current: 120 (A)
